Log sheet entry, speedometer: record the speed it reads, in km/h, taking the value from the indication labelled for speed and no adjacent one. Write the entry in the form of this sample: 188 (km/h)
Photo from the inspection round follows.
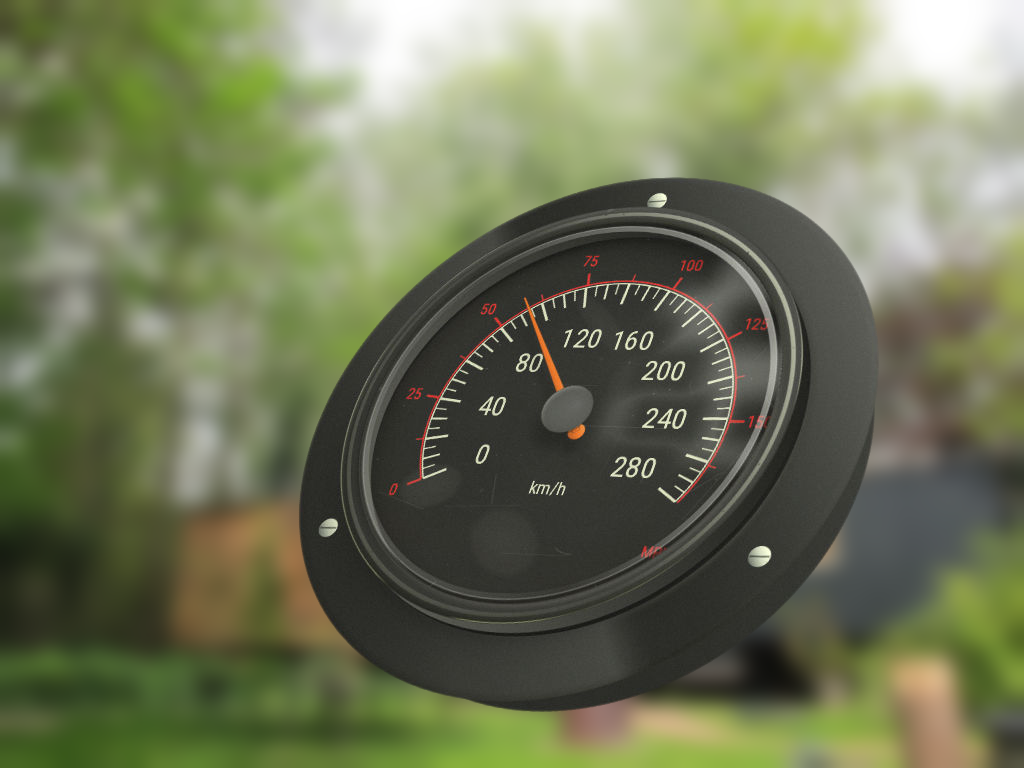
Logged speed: 95 (km/h)
